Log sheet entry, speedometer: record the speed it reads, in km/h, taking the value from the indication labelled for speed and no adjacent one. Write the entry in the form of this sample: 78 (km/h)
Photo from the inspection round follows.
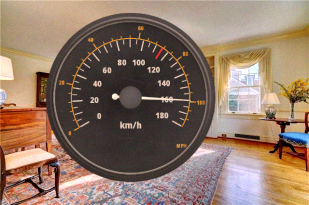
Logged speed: 160 (km/h)
